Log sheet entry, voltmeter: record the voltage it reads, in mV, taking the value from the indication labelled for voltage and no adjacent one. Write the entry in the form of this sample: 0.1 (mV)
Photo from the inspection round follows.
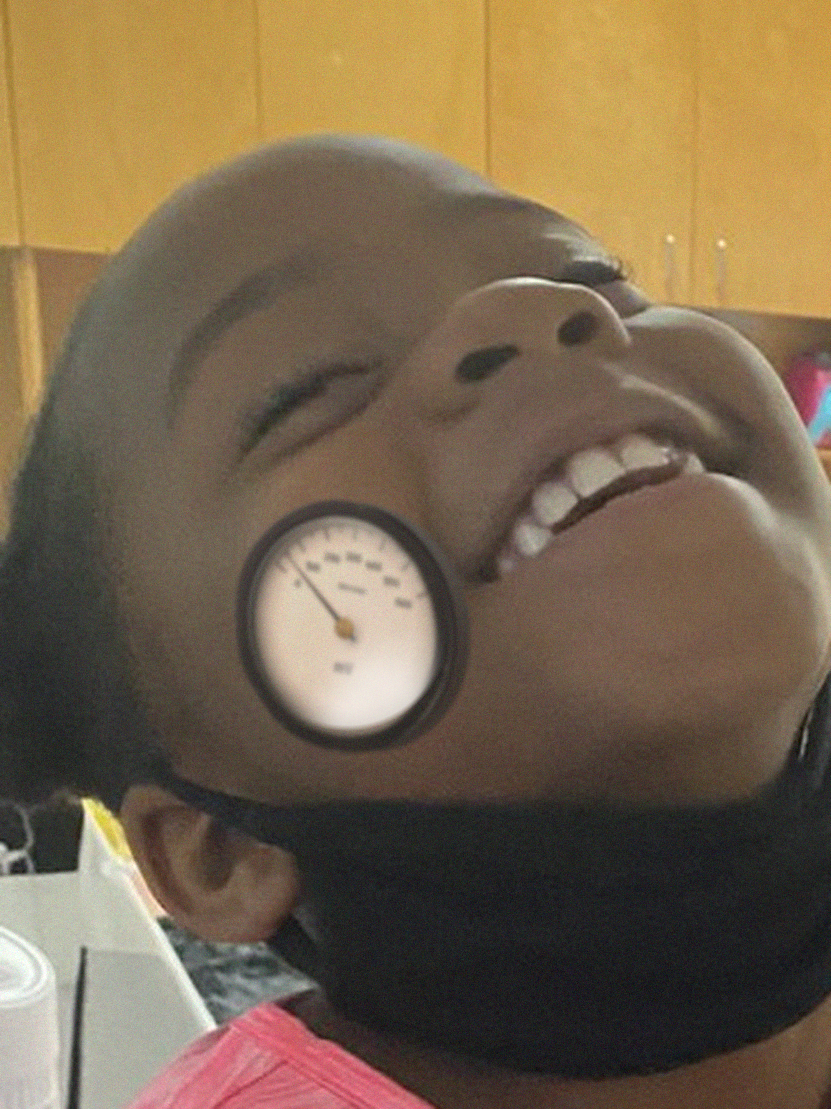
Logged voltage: 50 (mV)
